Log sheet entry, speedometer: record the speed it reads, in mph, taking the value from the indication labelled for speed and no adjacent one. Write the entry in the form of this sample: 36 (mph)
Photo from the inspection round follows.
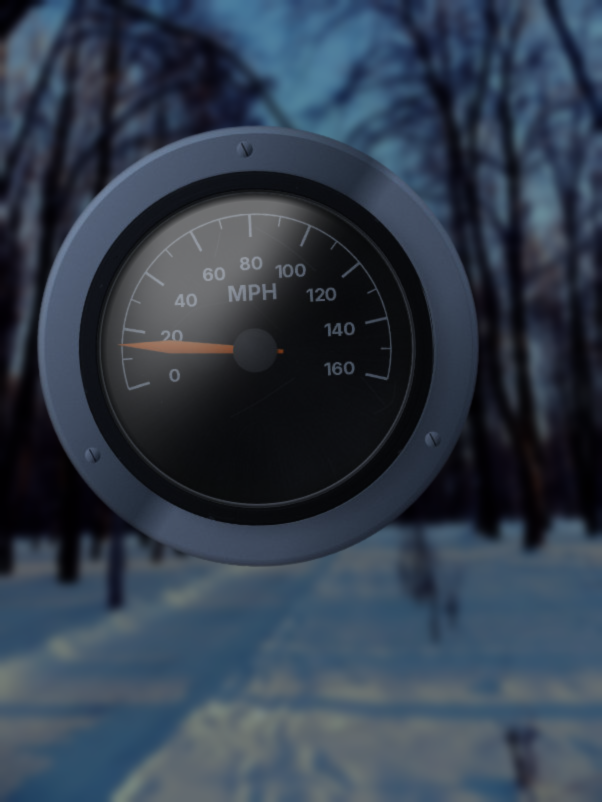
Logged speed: 15 (mph)
